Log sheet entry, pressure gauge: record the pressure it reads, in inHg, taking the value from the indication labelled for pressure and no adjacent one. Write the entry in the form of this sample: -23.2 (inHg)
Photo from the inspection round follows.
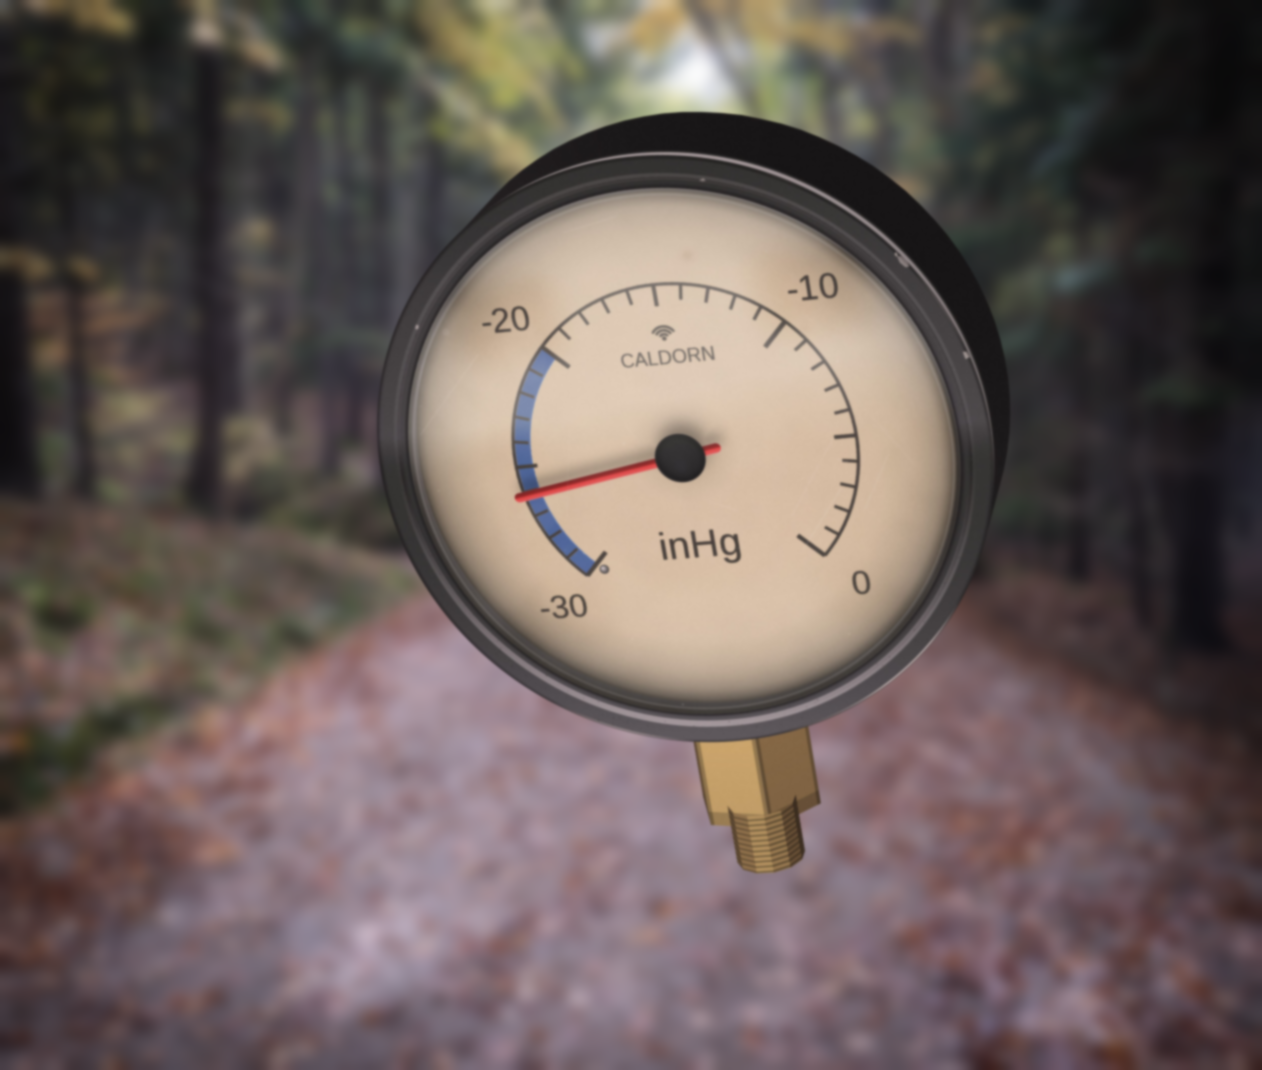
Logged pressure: -26 (inHg)
